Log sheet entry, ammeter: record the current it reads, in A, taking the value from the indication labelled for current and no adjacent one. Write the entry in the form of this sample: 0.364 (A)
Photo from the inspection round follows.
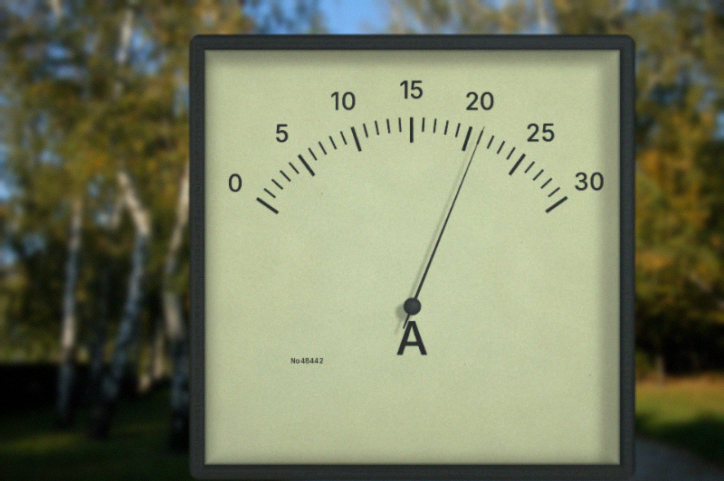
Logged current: 21 (A)
